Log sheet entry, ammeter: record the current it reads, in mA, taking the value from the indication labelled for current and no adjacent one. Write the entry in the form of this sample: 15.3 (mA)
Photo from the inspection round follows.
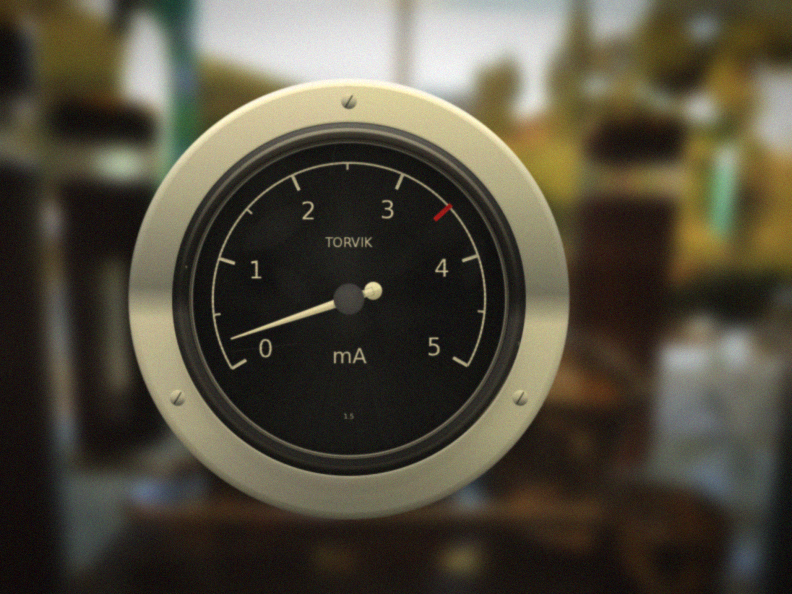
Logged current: 0.25 (mA)
